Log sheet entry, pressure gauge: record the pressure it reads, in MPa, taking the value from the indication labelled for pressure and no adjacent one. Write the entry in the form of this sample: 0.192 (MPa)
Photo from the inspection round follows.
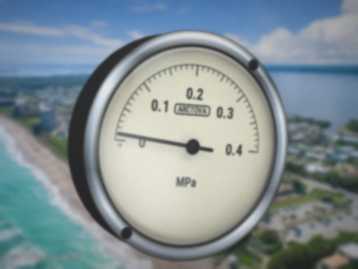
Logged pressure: 0.01 (MPa)
